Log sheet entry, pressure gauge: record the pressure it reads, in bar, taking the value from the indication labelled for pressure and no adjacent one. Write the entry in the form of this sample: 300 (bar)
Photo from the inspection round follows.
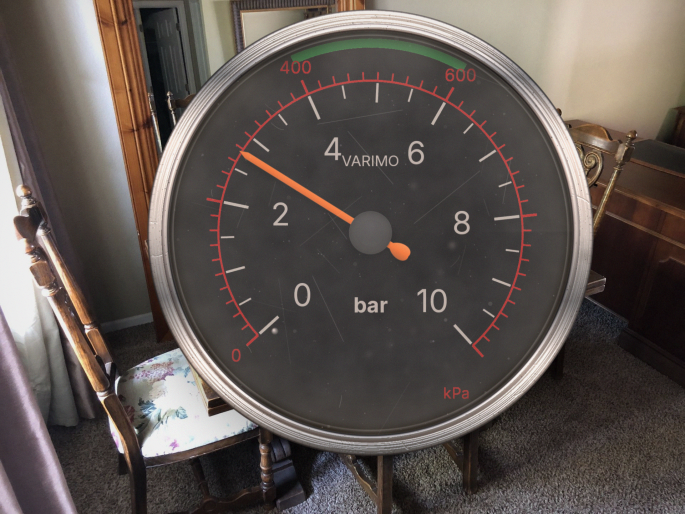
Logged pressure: 2.75 (bar)
